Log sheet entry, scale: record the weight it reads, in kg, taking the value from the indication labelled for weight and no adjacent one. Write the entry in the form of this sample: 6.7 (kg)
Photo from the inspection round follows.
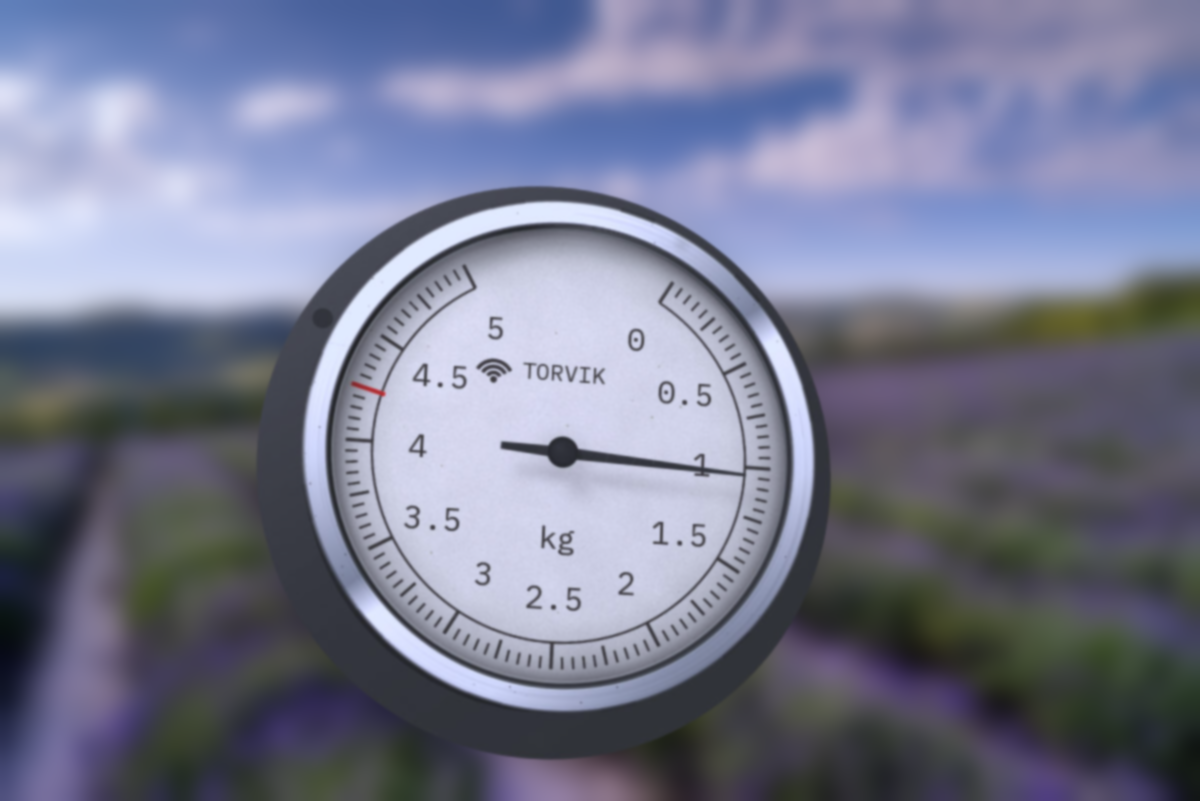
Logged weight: 1.05 (kg)
